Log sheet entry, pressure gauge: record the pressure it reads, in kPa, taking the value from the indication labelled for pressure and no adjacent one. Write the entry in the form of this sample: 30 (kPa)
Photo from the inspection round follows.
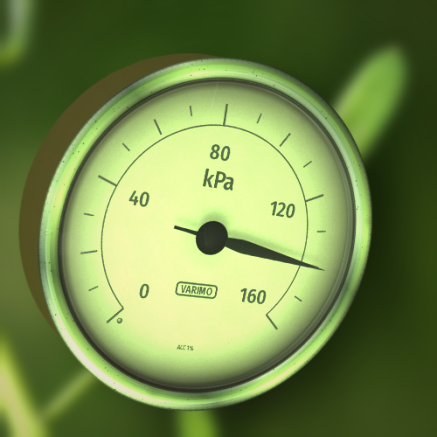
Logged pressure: 140 (kPa)
